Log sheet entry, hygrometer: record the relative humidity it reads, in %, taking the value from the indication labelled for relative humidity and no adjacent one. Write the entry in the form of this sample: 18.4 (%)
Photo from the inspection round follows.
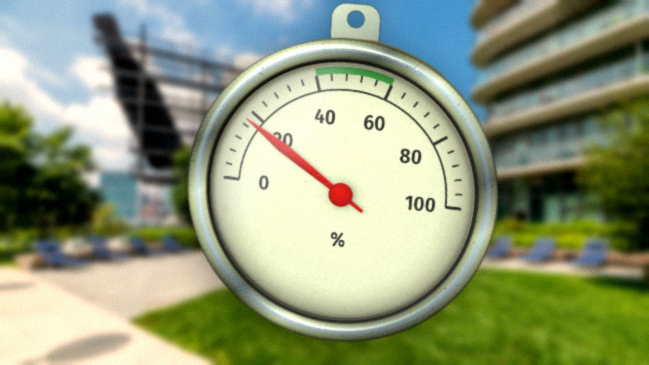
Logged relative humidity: 18 (%)
